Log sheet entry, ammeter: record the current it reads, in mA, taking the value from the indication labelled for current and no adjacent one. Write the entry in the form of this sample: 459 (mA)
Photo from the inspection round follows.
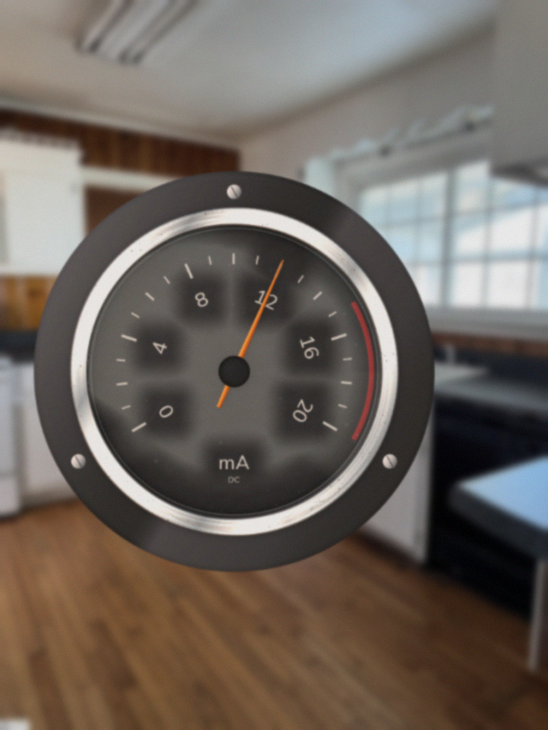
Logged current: 12 (mA)
